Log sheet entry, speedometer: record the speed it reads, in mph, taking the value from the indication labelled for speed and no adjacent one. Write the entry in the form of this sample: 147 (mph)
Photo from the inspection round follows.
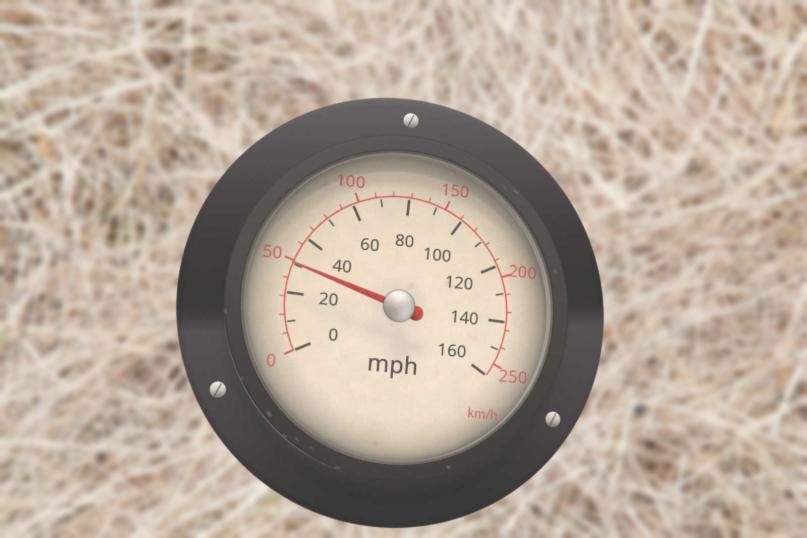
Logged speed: 30 (mph)
